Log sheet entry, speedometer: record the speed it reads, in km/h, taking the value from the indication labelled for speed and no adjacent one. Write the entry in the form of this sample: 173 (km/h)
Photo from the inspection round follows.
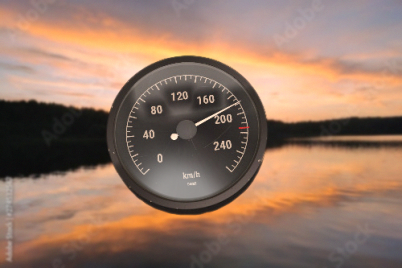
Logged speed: 190 (km/h)
